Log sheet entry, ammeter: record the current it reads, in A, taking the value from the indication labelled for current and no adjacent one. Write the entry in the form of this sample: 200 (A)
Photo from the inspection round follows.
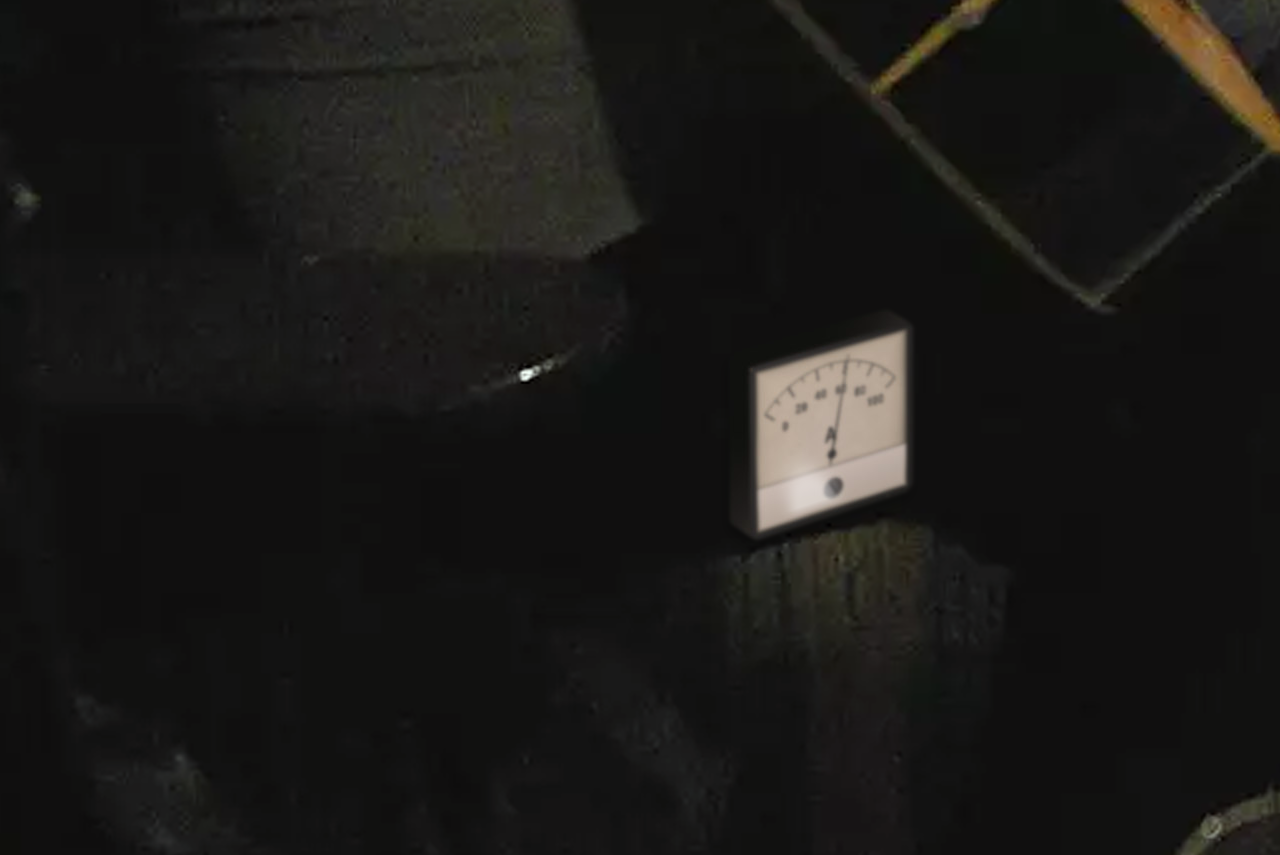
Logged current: 60 (A)
